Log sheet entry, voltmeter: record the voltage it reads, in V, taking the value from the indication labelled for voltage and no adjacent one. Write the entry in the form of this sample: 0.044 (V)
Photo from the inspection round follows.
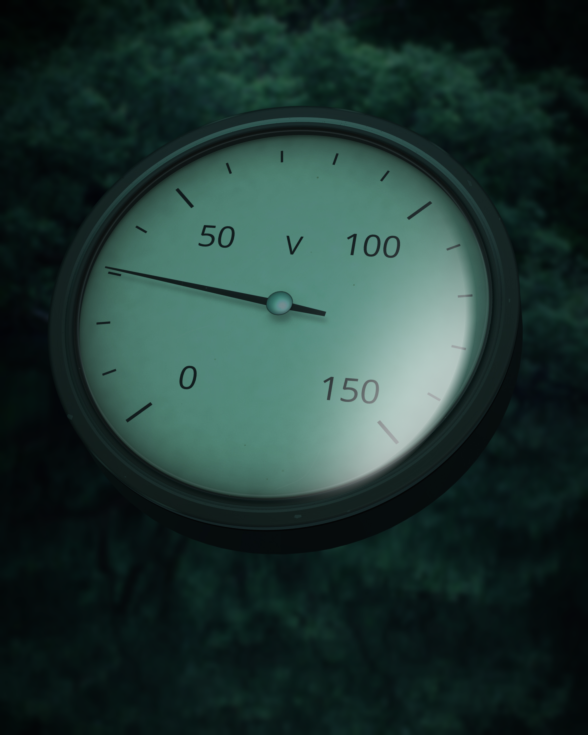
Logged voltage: 30 (V)
